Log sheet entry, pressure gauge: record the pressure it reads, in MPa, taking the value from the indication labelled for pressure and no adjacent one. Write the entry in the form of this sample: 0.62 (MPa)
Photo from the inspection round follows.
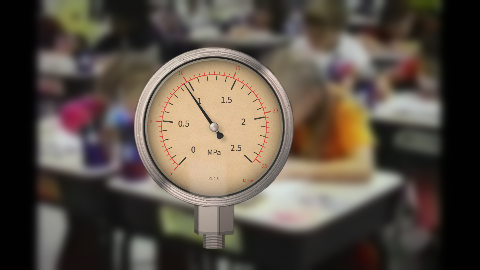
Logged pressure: 0.95 (MPa)
